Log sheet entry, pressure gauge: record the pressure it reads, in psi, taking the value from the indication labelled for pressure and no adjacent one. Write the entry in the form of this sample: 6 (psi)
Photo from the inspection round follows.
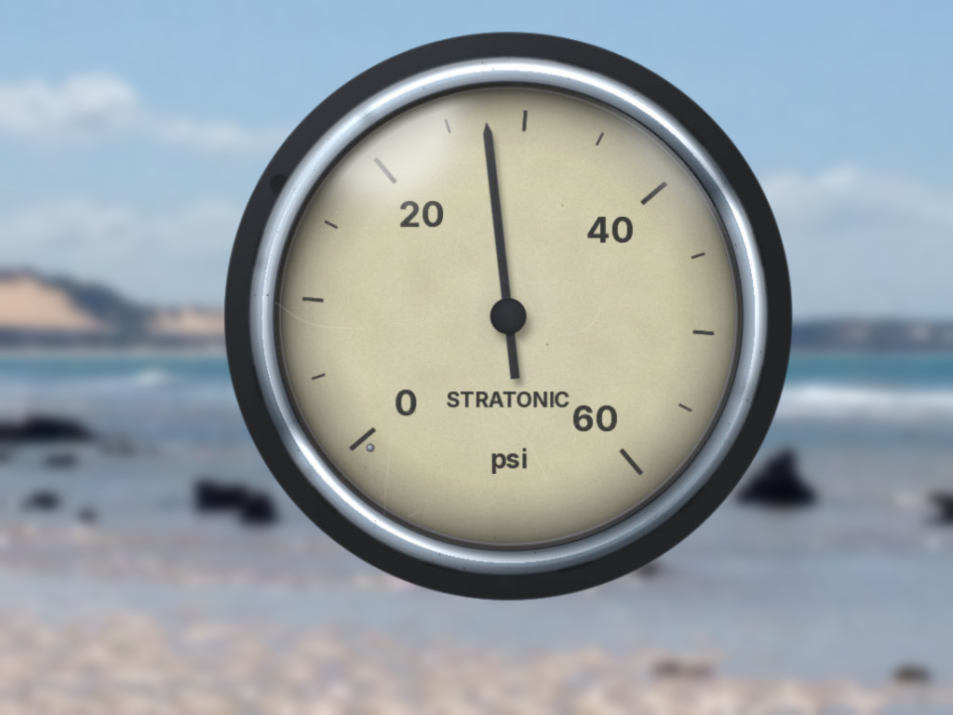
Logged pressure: 27.5 (psi)
